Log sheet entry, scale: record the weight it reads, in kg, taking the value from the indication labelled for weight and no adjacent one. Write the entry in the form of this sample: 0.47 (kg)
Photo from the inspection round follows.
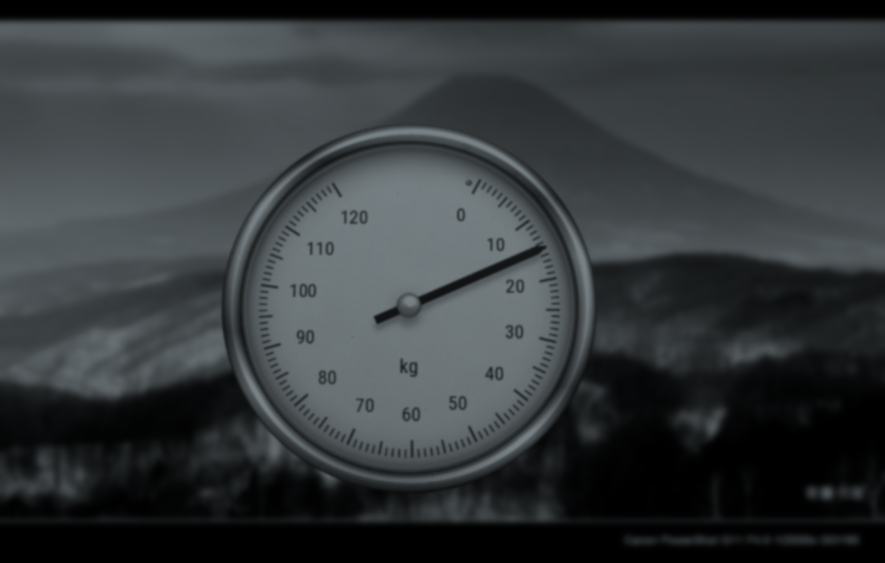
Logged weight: 15 (kg)
